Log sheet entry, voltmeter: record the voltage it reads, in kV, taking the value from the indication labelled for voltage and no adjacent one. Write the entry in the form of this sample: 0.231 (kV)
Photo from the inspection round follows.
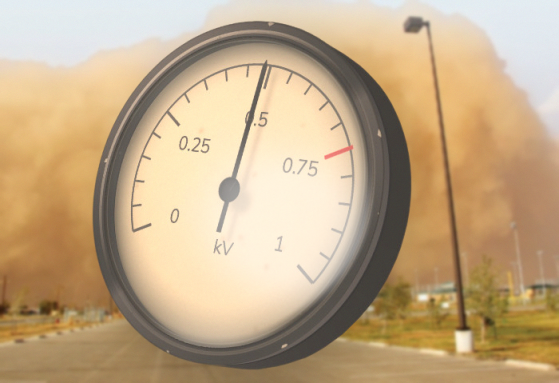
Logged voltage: 0.5 (kV)
